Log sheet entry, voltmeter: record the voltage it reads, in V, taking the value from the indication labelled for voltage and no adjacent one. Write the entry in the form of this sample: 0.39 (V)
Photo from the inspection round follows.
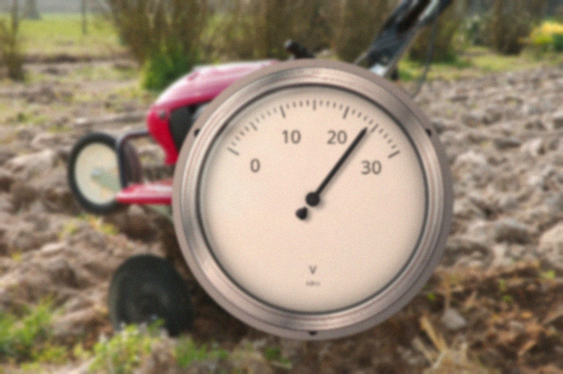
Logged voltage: 24 (V)
